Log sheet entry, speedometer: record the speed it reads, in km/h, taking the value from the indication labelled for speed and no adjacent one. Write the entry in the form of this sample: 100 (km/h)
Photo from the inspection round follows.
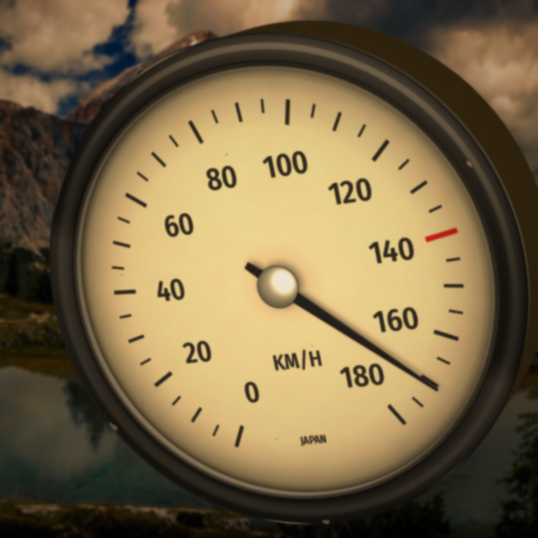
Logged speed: 170 (km/h)
